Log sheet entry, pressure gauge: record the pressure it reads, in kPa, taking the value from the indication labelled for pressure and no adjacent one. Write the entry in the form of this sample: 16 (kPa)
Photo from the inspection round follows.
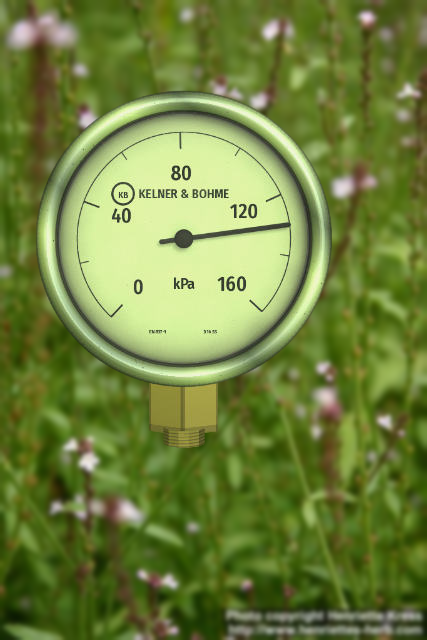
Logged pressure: 130 (kPa)
